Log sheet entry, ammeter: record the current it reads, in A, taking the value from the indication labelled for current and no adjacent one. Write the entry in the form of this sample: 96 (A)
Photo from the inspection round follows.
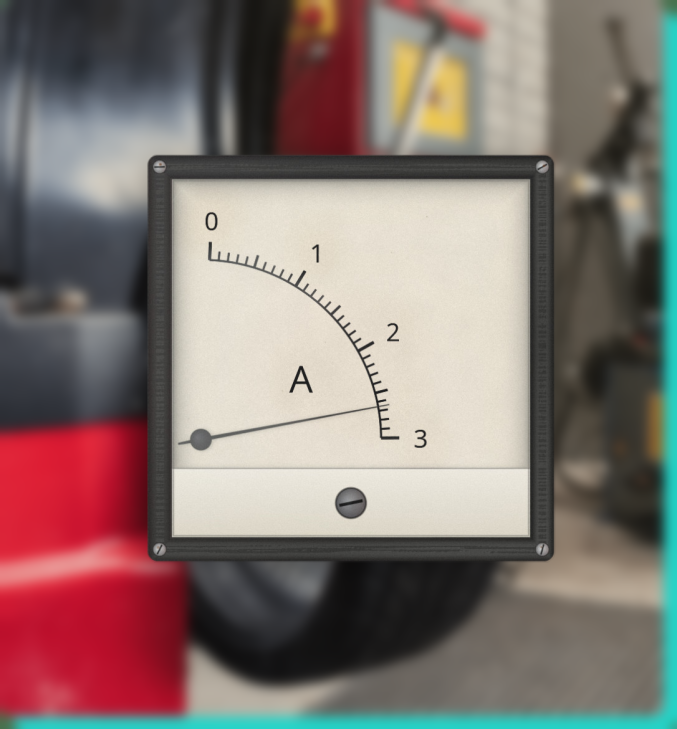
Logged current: 2.65 (A)
